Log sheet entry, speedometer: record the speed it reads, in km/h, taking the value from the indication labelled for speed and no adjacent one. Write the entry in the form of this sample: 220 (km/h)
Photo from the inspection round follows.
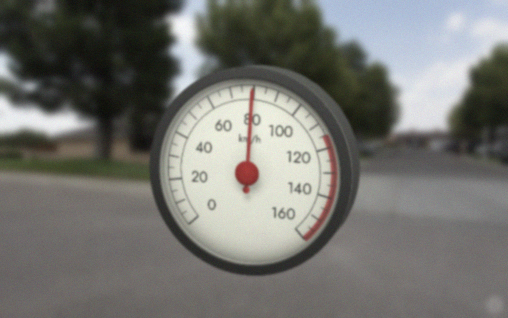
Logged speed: 80 (km/h)
